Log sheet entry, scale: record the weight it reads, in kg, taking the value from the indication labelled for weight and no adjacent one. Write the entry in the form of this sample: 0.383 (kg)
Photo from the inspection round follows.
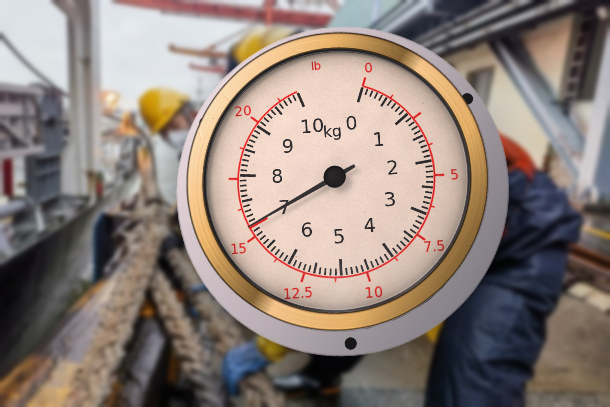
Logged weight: 7 (kg)
